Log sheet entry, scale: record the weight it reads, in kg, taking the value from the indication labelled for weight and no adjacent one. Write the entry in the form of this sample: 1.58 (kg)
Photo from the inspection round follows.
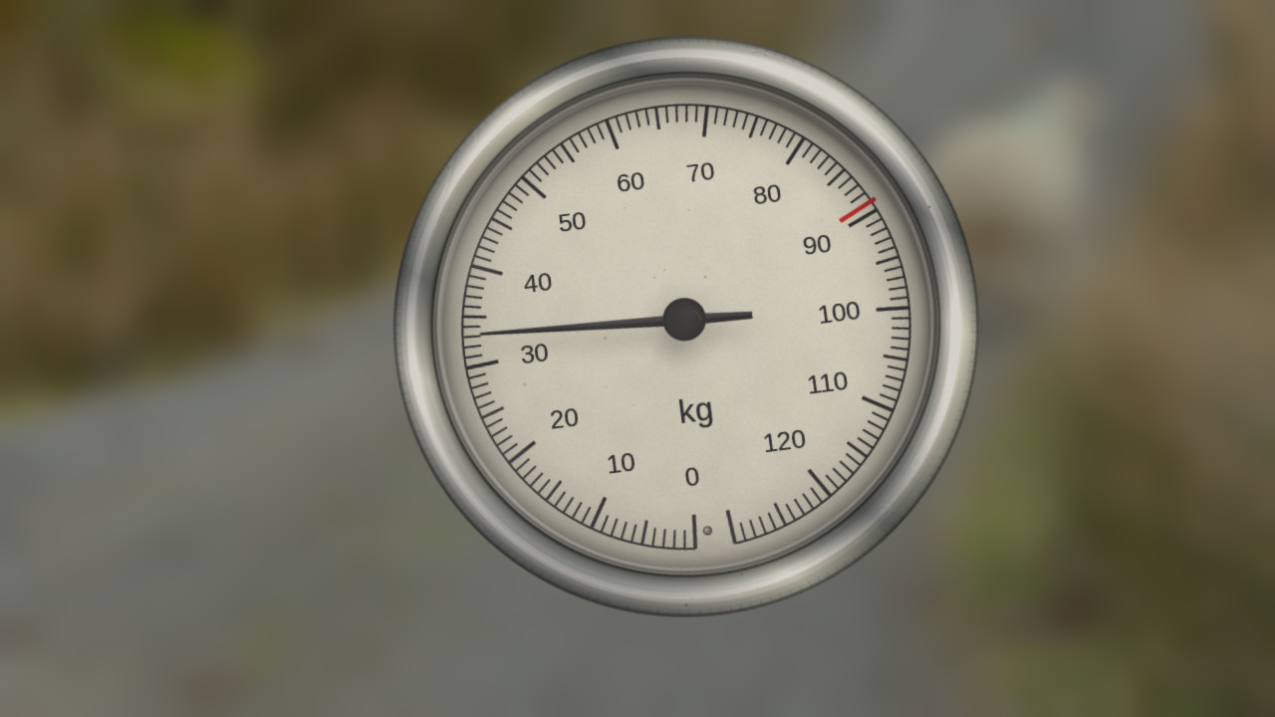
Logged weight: 33 (kg)
